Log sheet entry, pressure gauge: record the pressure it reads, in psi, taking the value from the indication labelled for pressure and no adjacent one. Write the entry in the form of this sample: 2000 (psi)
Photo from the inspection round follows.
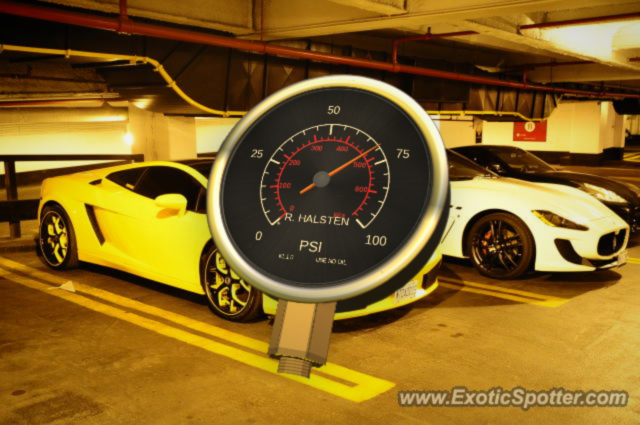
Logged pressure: 70 (psi)
